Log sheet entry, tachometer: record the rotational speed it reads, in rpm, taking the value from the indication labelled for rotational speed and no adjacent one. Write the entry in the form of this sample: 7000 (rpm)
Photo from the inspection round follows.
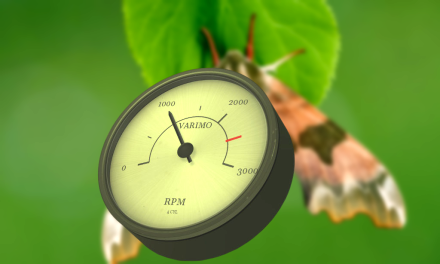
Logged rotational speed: 1000 (rpm)
